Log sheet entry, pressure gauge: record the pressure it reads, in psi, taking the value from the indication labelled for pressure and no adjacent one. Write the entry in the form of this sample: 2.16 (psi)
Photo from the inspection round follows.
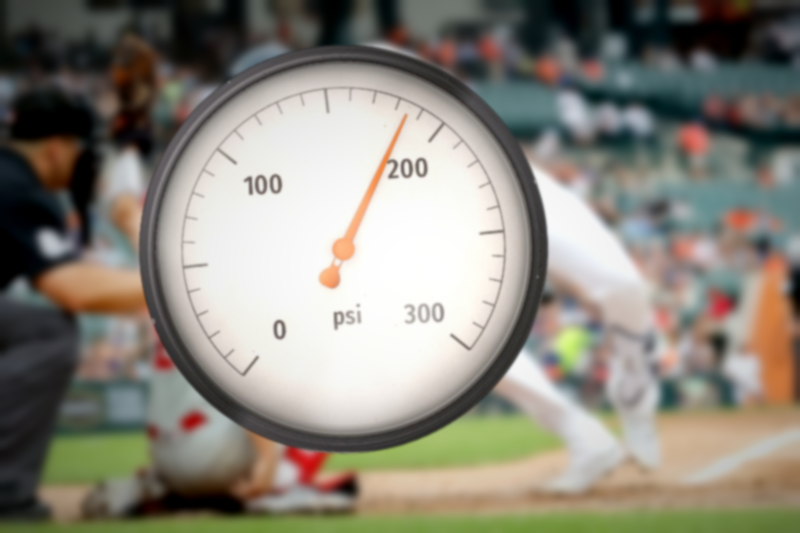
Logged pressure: 185 (psi)
